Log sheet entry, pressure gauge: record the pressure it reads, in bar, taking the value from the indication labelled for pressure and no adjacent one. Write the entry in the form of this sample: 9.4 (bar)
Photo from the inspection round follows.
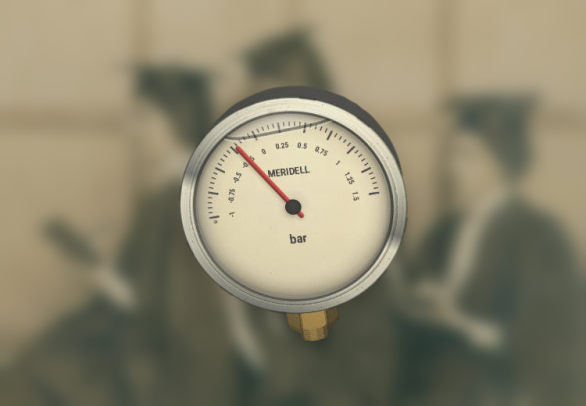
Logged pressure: -0.2 (bar)
